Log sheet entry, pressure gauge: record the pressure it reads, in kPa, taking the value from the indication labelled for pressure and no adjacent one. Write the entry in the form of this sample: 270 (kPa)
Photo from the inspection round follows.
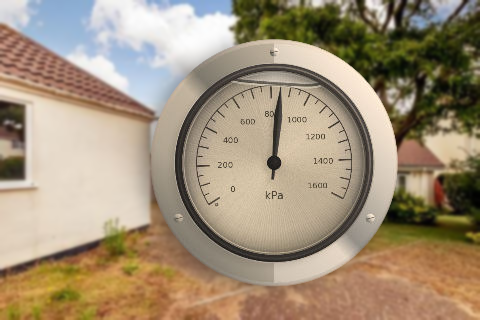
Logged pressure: 850 (kPa)
